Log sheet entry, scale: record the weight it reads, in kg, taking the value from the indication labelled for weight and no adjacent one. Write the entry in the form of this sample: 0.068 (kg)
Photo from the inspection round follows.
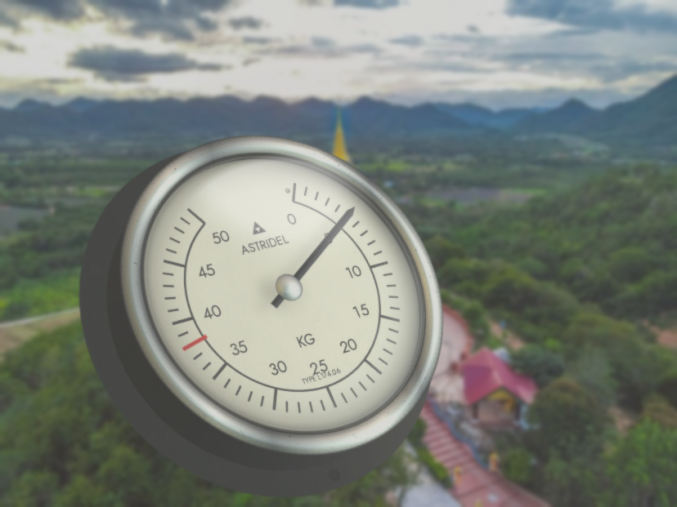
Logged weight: 5 (kg)
